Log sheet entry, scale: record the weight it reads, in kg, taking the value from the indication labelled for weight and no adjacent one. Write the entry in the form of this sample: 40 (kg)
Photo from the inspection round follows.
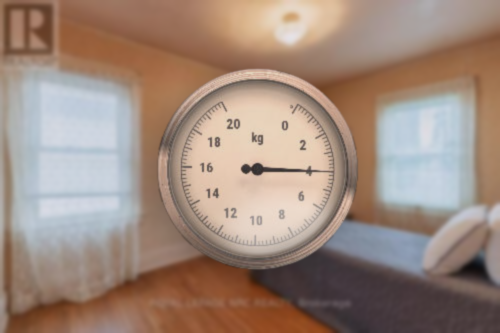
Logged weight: 4 (kg)
